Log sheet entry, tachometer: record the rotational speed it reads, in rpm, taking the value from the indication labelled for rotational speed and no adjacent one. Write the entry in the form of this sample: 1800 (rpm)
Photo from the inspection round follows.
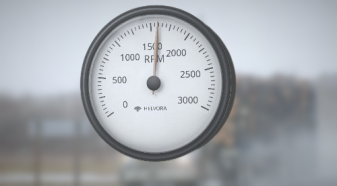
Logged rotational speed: 1600 (rpm)
